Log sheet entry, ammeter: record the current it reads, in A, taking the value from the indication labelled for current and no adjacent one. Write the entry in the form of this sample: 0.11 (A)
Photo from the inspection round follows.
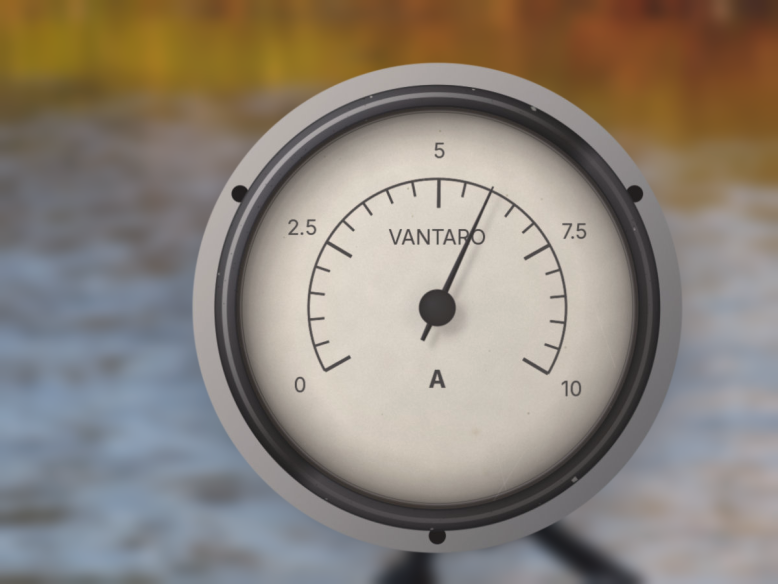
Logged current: 6 (A)
